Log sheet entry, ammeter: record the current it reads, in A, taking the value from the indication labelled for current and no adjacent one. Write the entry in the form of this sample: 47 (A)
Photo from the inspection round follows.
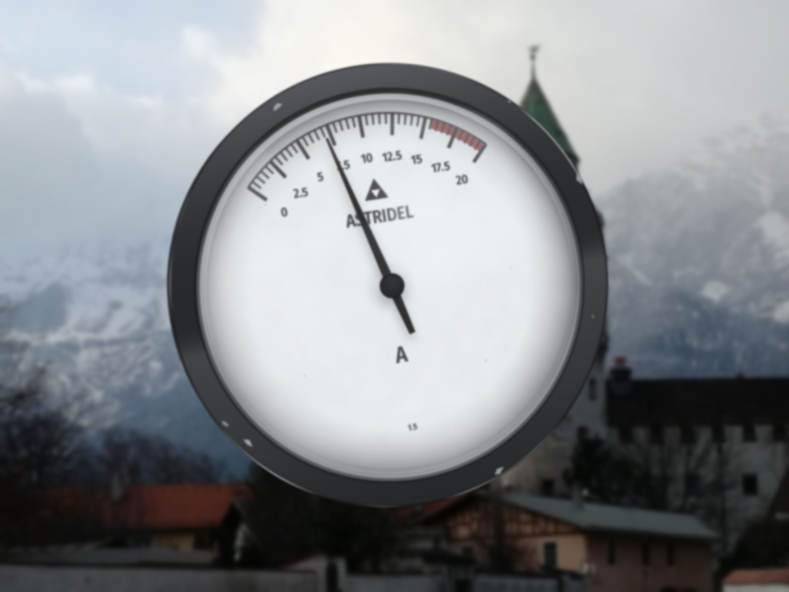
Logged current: 7 (A)
